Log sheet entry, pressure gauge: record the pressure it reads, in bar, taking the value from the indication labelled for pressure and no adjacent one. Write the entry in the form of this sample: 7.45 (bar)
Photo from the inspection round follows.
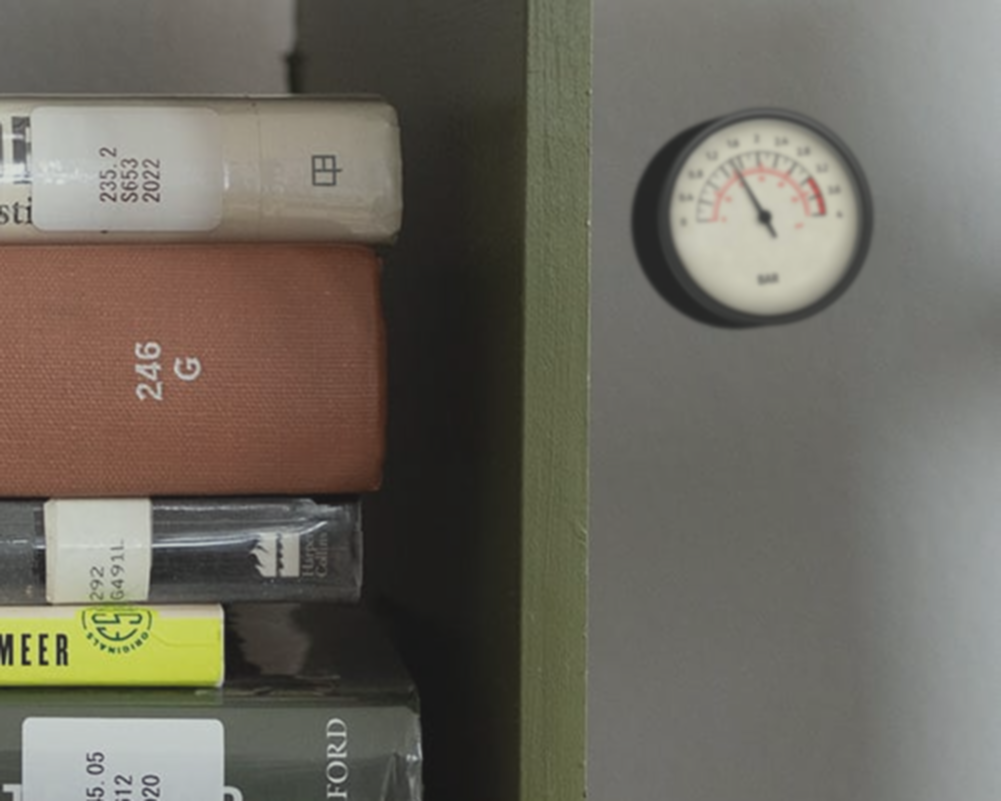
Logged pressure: 1.4 (bar)
